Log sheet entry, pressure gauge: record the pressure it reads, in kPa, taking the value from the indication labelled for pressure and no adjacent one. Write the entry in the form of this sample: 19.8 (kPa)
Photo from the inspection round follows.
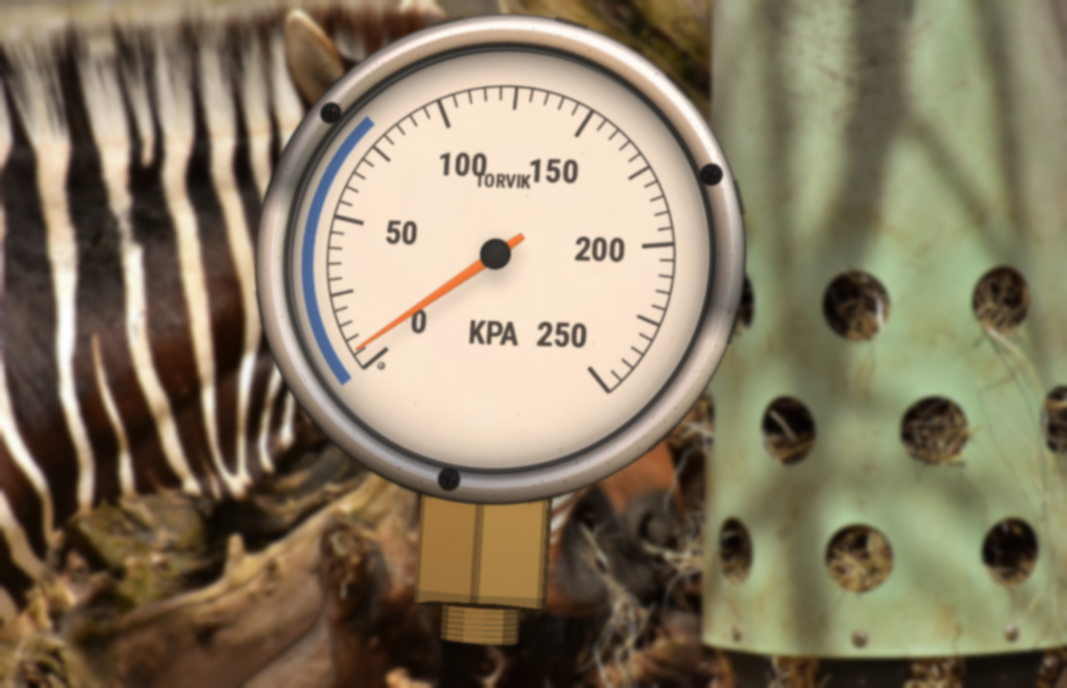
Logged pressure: 5 (kPa)
